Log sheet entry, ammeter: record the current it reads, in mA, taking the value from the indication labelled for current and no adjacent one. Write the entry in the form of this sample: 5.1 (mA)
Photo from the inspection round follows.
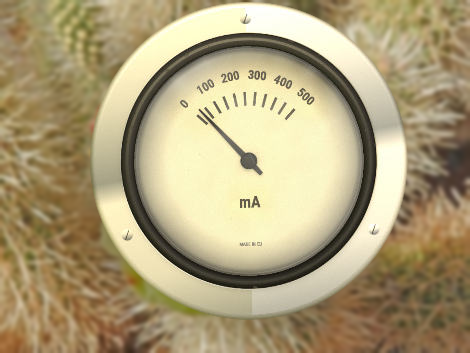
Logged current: 25 (mA)
